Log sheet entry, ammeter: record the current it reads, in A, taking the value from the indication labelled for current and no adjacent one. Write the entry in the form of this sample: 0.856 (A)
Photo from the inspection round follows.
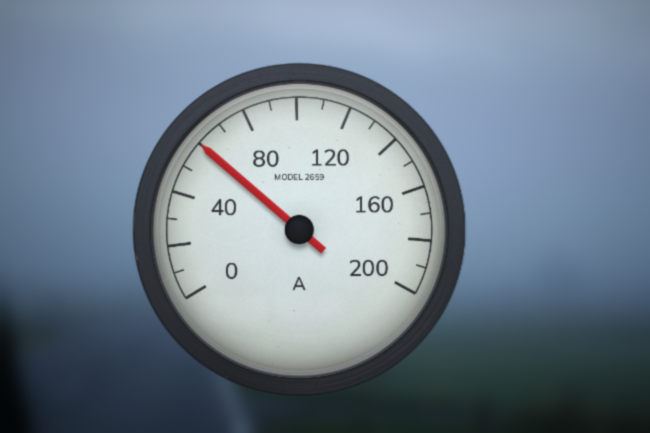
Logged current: 60 (A)
